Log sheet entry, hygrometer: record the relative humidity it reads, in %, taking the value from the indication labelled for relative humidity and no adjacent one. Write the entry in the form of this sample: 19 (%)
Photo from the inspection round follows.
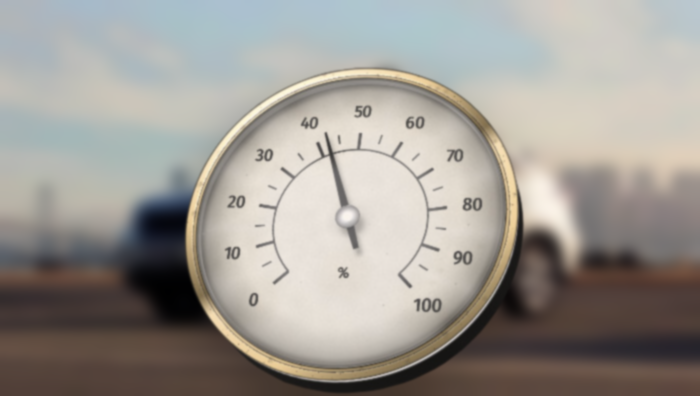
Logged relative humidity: 42.5 (%)
